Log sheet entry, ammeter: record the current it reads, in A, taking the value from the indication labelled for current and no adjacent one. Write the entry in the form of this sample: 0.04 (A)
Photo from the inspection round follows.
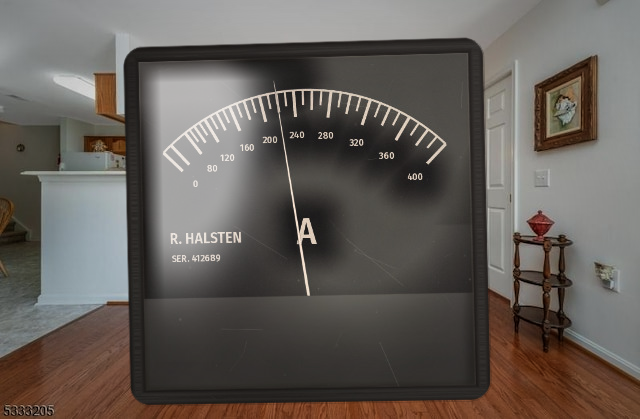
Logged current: 220 (A)
